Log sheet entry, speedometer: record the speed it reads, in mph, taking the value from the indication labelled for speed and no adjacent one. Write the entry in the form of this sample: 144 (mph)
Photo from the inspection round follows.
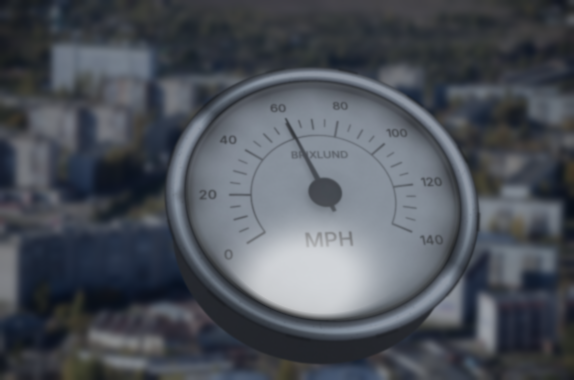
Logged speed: 60 (mph)
